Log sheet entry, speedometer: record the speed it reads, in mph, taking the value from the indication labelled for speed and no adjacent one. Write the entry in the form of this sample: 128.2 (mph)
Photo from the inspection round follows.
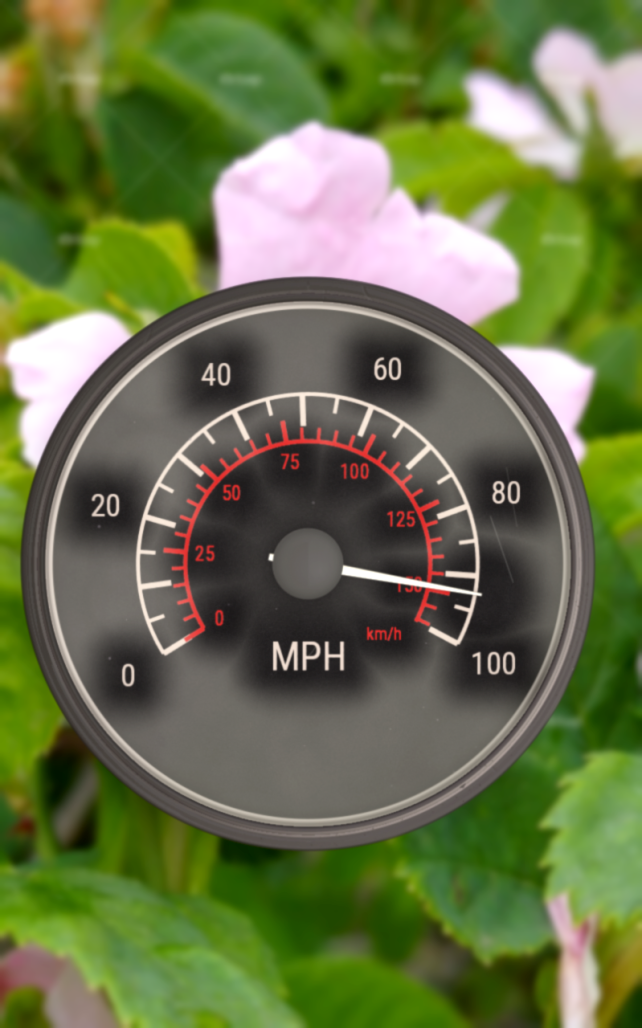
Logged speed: 92.5 (mph)
